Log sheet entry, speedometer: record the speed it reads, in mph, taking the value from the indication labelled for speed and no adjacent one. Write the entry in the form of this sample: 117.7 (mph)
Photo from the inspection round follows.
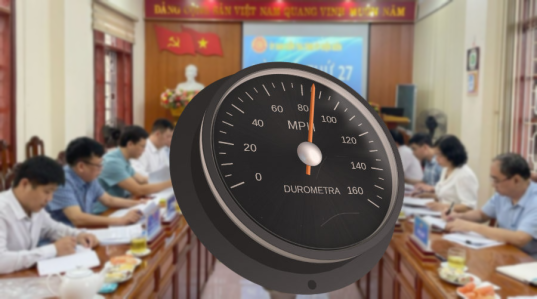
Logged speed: 85 (mph)
